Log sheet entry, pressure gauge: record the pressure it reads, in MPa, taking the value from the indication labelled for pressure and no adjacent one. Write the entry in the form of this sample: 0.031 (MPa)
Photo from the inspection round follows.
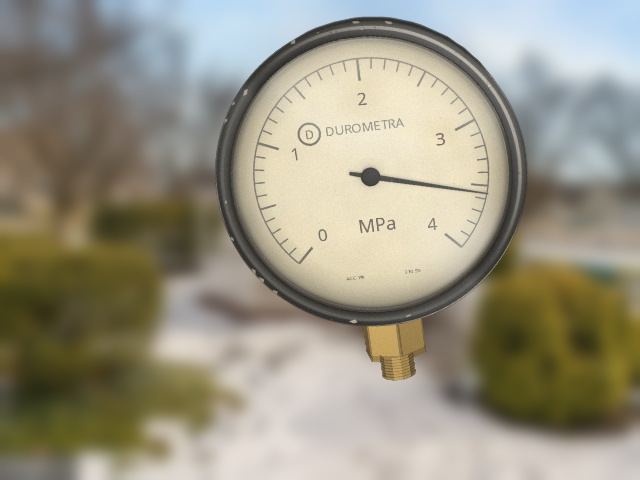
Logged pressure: 3.55 (MPa)
